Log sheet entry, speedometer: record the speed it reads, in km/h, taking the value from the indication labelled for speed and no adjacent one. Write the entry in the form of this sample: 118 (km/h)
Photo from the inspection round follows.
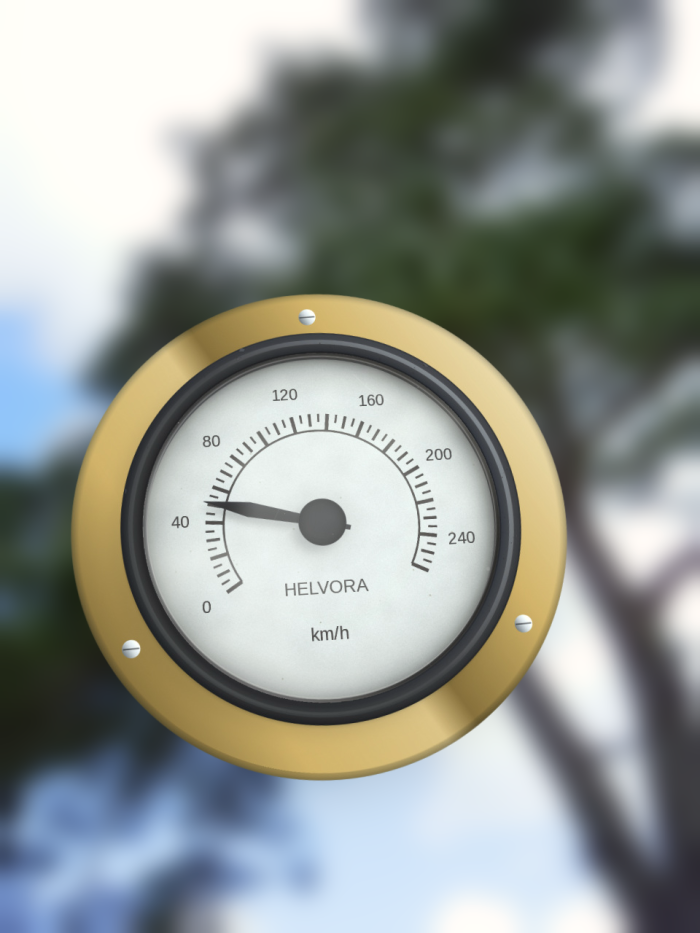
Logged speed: 50 (km/h)
